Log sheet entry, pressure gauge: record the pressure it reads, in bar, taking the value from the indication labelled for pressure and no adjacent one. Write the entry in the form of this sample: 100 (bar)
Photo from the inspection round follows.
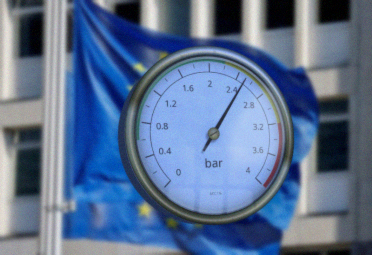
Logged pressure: 2.5 (bar)
